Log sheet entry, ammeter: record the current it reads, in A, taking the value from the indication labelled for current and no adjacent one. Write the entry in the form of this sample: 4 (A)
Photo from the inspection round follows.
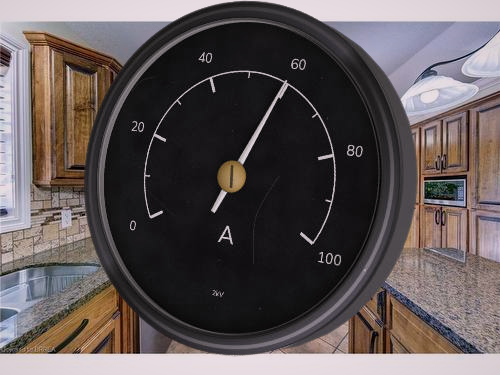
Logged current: 60 (A)
